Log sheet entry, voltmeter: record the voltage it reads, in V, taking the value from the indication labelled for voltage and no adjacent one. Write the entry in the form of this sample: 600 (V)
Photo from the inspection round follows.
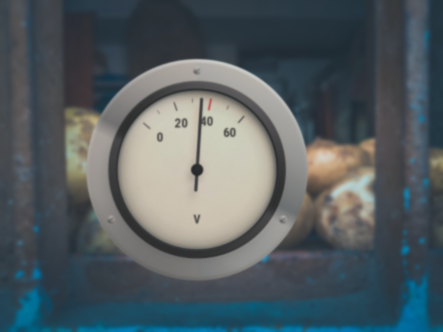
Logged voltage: 35 (V)
